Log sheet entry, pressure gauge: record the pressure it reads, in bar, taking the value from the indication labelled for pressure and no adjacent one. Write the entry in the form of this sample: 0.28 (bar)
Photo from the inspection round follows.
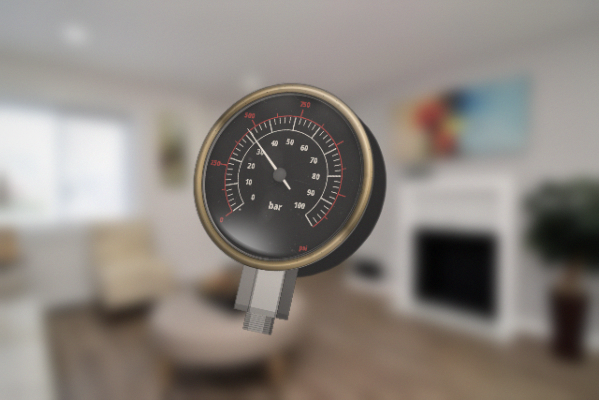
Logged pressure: 32 (bar)
